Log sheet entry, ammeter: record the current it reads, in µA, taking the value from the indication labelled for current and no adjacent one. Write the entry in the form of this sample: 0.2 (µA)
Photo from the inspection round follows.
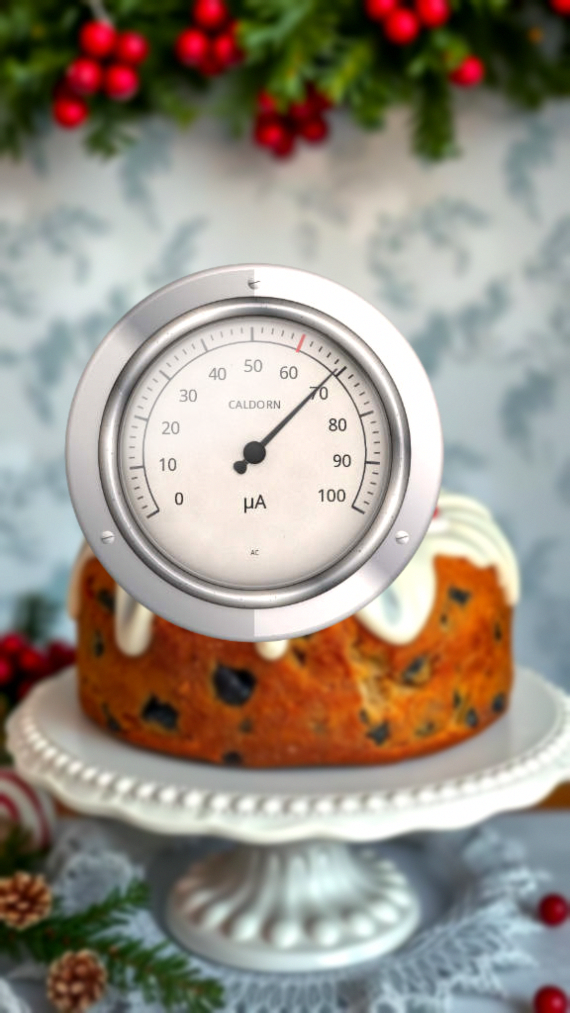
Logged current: 69 (µA)
